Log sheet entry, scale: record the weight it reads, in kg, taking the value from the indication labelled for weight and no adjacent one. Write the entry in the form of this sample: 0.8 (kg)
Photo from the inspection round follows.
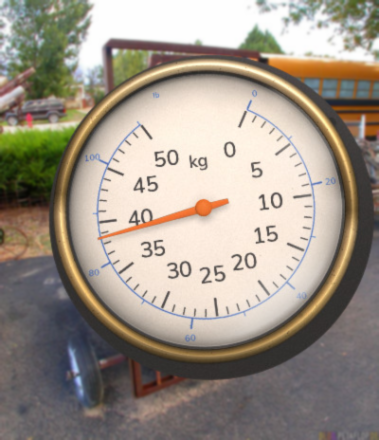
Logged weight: 38.5 (kg)
